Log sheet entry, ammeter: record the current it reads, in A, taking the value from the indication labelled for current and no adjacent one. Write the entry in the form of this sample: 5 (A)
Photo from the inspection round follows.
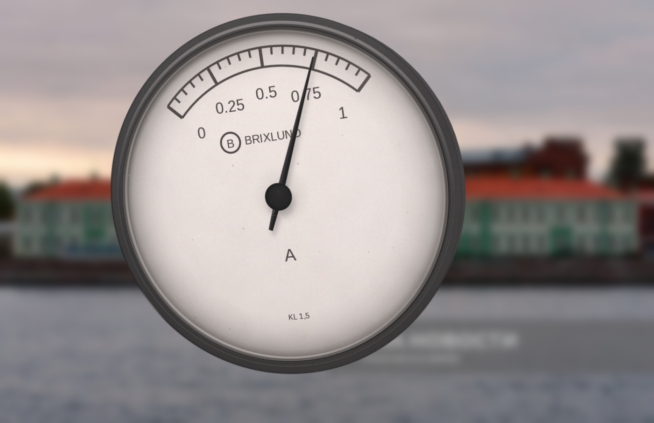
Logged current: 0.75 (A)
